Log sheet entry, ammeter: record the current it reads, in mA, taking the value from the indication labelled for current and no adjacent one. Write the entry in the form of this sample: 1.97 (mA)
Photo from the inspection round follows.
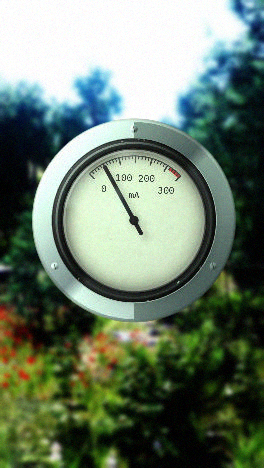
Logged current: 50 (mA)
